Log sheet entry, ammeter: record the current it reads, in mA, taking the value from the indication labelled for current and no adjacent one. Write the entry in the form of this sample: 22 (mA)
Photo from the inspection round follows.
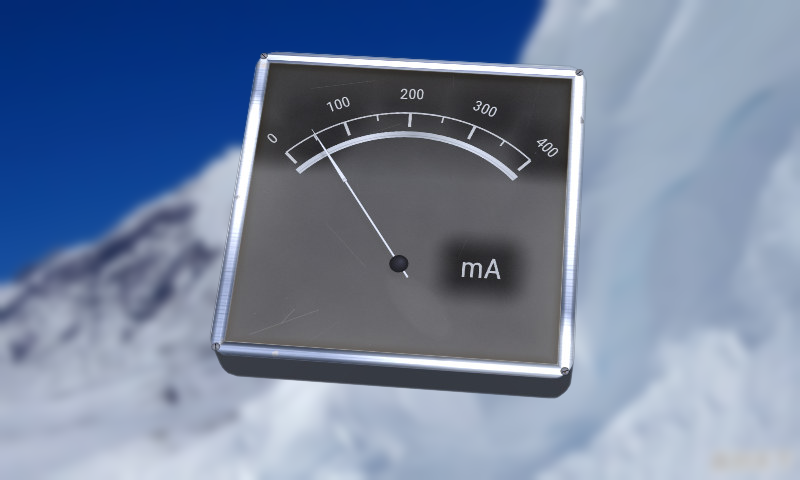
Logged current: 50 (mA)
